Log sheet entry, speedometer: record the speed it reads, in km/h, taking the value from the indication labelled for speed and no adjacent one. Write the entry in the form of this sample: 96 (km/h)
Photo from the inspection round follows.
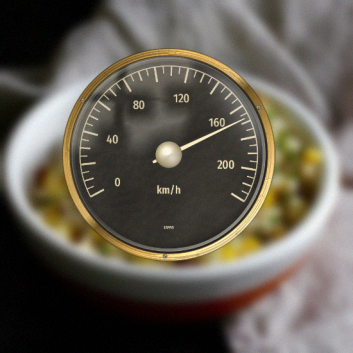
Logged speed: 167.5 (km/h)
